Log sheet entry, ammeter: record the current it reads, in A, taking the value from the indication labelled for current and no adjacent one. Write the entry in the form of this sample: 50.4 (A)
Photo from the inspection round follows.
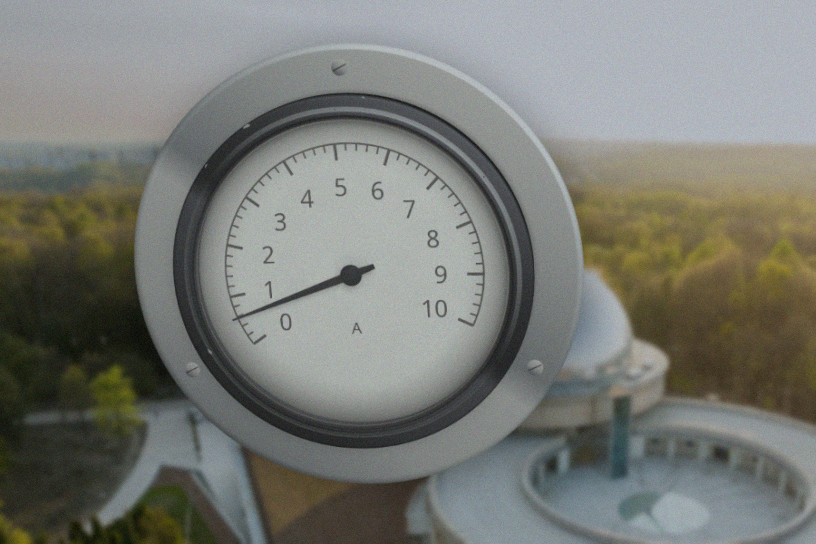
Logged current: 0.6 (A)
